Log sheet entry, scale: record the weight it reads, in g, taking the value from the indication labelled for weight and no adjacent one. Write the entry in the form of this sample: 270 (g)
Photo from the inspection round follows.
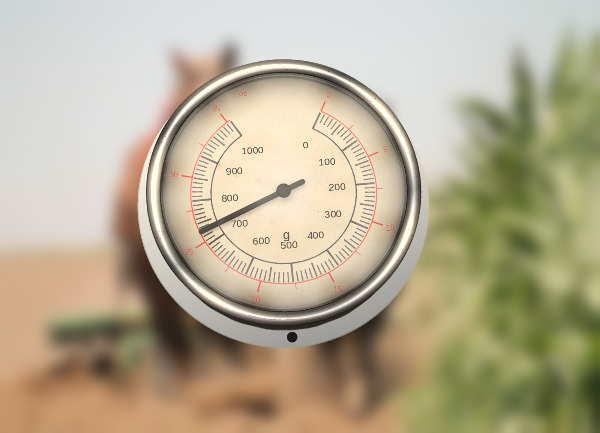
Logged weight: 730 (g)
